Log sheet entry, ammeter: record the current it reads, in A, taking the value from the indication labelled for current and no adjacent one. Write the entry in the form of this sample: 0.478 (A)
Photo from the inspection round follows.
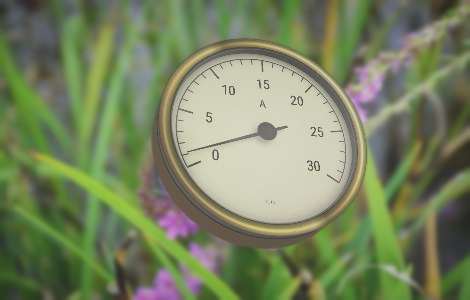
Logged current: 1 (A)
